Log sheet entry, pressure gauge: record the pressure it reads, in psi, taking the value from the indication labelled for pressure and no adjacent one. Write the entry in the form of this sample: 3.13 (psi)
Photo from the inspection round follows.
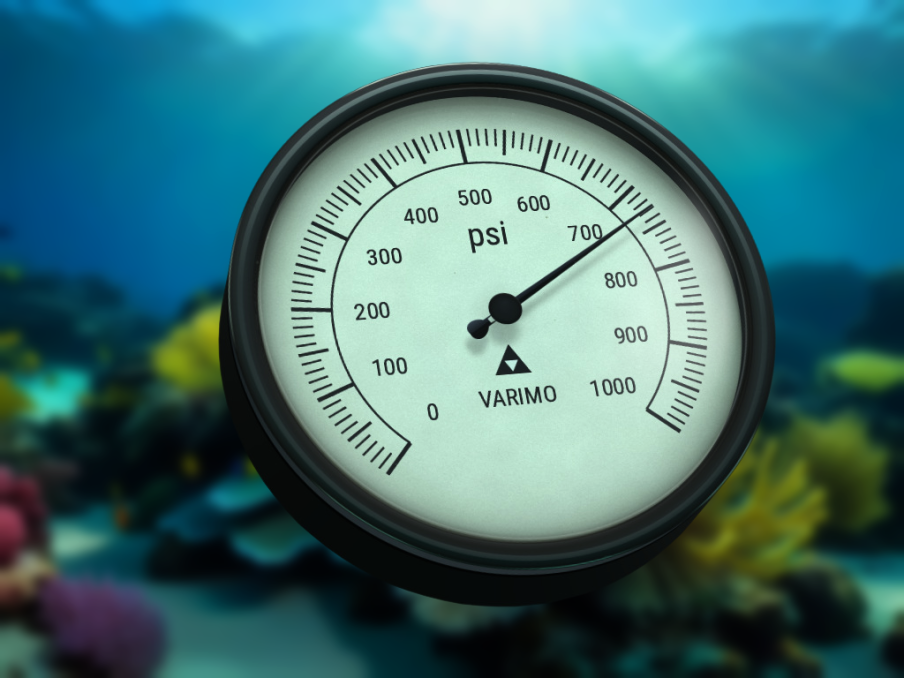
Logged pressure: 730 (psi)
